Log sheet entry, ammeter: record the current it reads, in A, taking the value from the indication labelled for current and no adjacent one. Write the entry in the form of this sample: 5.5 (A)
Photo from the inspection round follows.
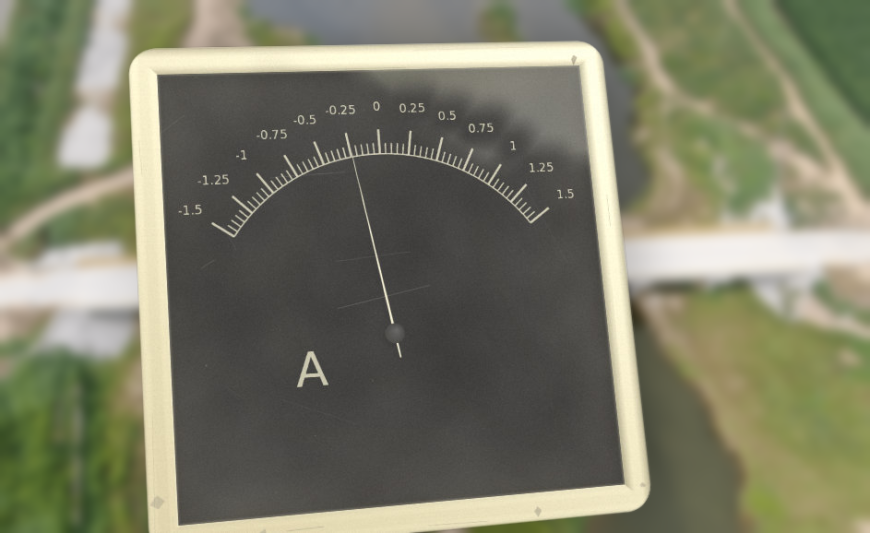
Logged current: -0.25 (A)
